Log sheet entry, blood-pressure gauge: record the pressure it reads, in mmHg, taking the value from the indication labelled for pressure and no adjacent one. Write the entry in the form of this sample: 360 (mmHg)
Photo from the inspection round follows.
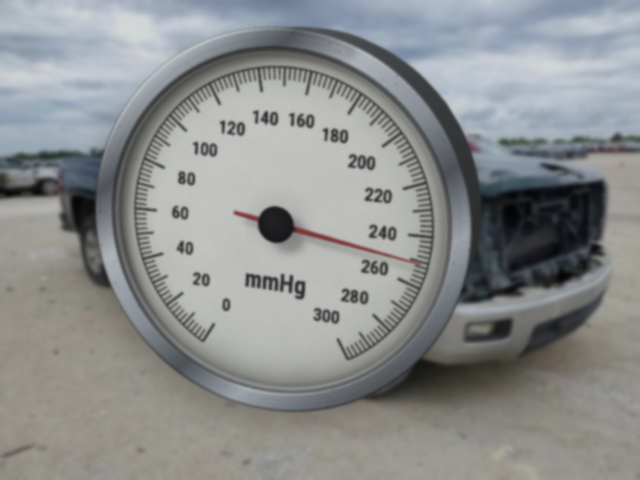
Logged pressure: 250 (mmHg)
